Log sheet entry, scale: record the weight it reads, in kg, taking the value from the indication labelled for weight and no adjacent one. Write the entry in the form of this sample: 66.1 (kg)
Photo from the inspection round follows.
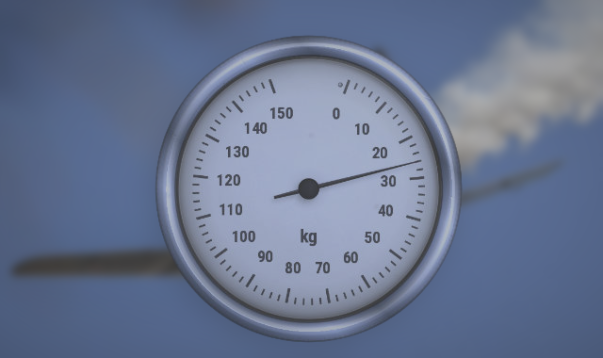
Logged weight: 26 (kg)
